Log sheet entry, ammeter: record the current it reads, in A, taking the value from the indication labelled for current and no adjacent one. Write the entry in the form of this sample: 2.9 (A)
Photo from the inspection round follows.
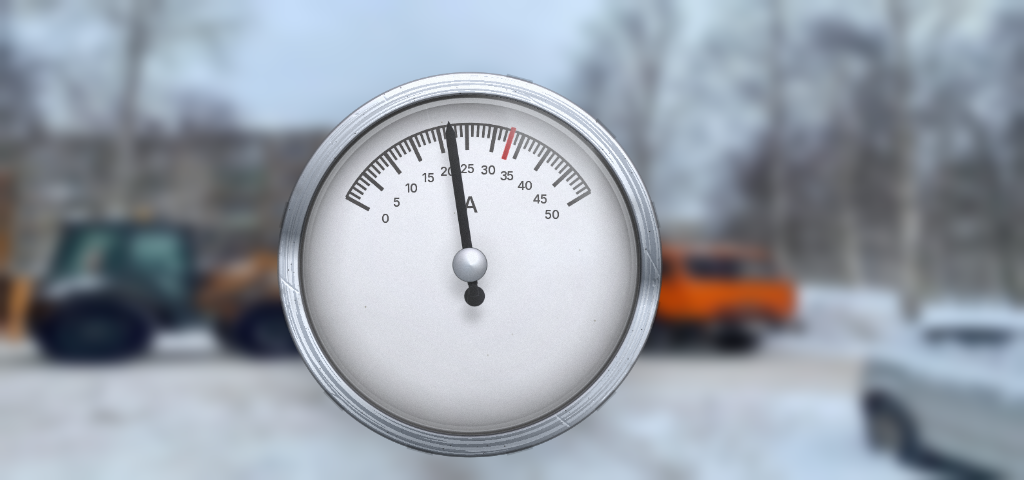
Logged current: 22 (A)
